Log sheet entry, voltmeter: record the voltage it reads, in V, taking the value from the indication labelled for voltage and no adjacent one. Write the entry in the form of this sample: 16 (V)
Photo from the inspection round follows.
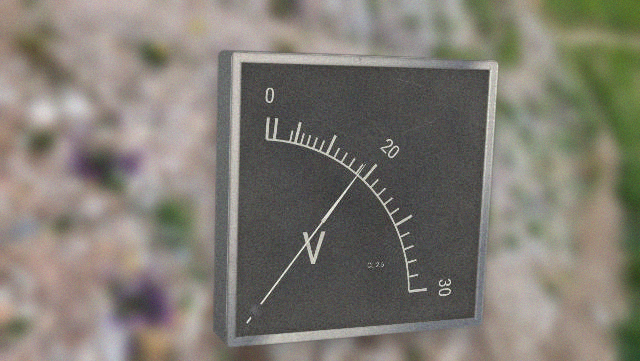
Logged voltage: 19 (V)
